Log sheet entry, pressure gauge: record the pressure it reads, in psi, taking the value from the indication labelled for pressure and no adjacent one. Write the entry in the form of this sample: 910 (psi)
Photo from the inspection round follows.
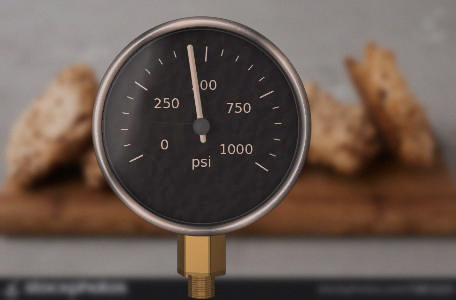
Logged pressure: 450 (psi)
